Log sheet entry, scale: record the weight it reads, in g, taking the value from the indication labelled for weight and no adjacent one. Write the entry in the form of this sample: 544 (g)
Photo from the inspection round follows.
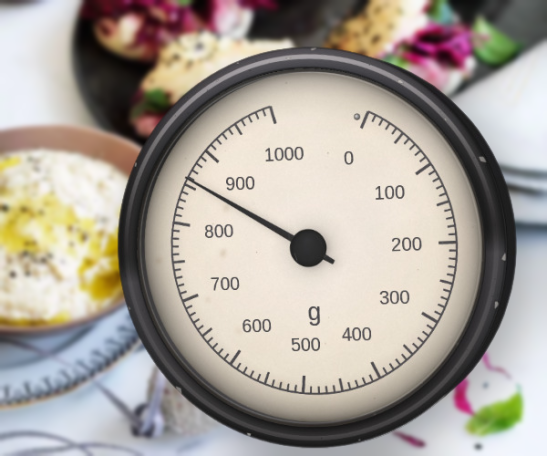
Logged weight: 860 (g)
